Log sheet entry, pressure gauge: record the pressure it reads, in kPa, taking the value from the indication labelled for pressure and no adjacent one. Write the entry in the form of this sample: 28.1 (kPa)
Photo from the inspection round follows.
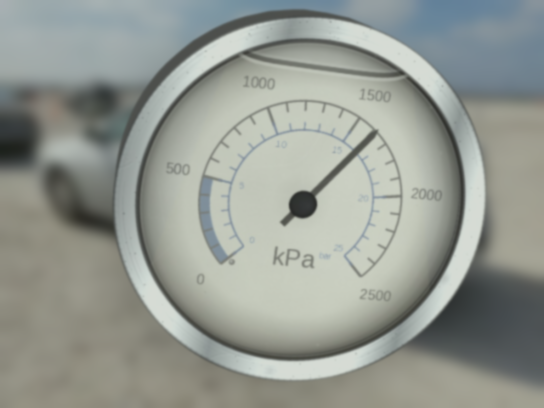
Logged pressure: 1600 (kPa)
